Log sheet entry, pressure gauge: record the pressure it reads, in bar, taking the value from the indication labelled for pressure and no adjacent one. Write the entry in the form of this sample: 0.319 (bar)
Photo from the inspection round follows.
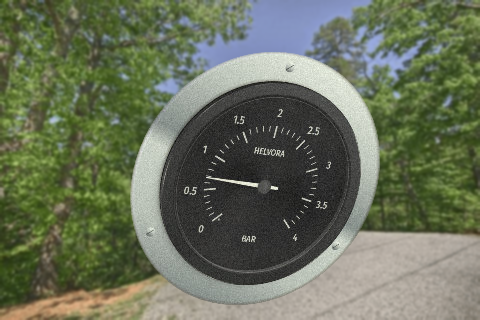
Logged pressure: 0.7 (bar)
